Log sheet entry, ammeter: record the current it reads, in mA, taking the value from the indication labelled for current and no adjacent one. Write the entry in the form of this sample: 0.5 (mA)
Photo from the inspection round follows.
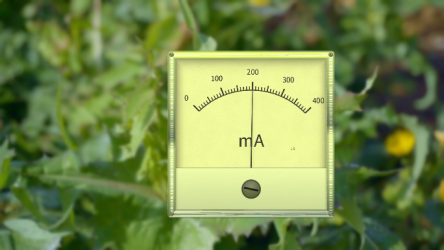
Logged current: 200 (mA)
